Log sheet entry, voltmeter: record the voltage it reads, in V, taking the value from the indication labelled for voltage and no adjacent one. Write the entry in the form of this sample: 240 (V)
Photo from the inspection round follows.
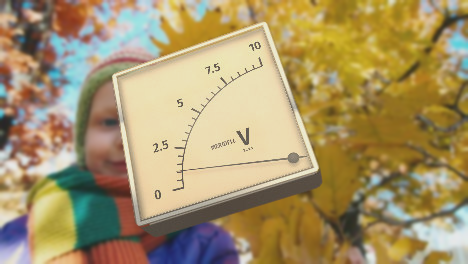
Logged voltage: 1 (V)
